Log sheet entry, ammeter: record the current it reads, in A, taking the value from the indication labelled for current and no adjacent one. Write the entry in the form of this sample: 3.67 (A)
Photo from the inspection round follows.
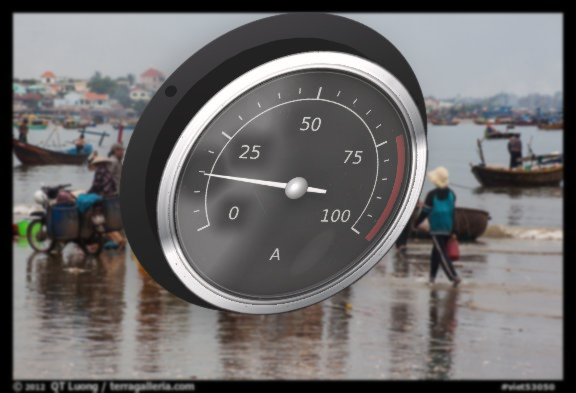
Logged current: 15 (A)
